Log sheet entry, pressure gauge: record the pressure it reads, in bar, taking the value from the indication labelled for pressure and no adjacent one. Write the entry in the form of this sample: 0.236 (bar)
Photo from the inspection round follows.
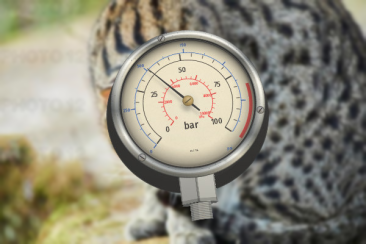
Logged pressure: 35 (bar)
